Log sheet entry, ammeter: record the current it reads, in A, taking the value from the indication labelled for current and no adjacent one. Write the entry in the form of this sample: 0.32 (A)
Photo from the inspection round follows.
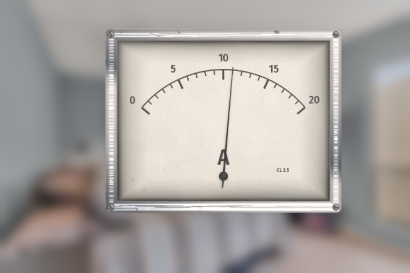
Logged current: 11 (A)
